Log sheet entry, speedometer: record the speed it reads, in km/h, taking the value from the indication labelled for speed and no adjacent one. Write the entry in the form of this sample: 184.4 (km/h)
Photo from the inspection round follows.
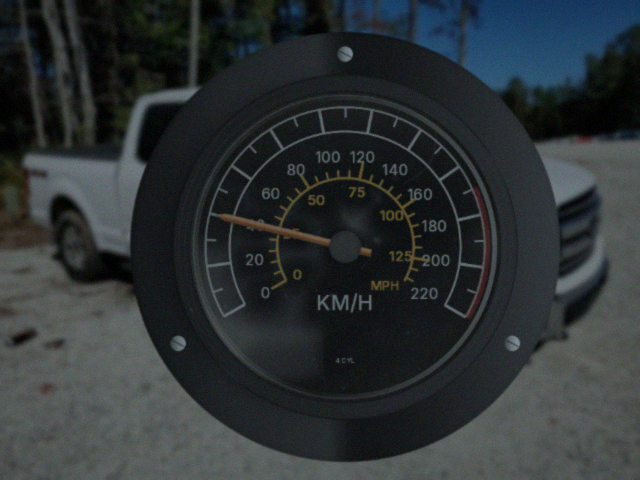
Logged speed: 40 (km/h)
